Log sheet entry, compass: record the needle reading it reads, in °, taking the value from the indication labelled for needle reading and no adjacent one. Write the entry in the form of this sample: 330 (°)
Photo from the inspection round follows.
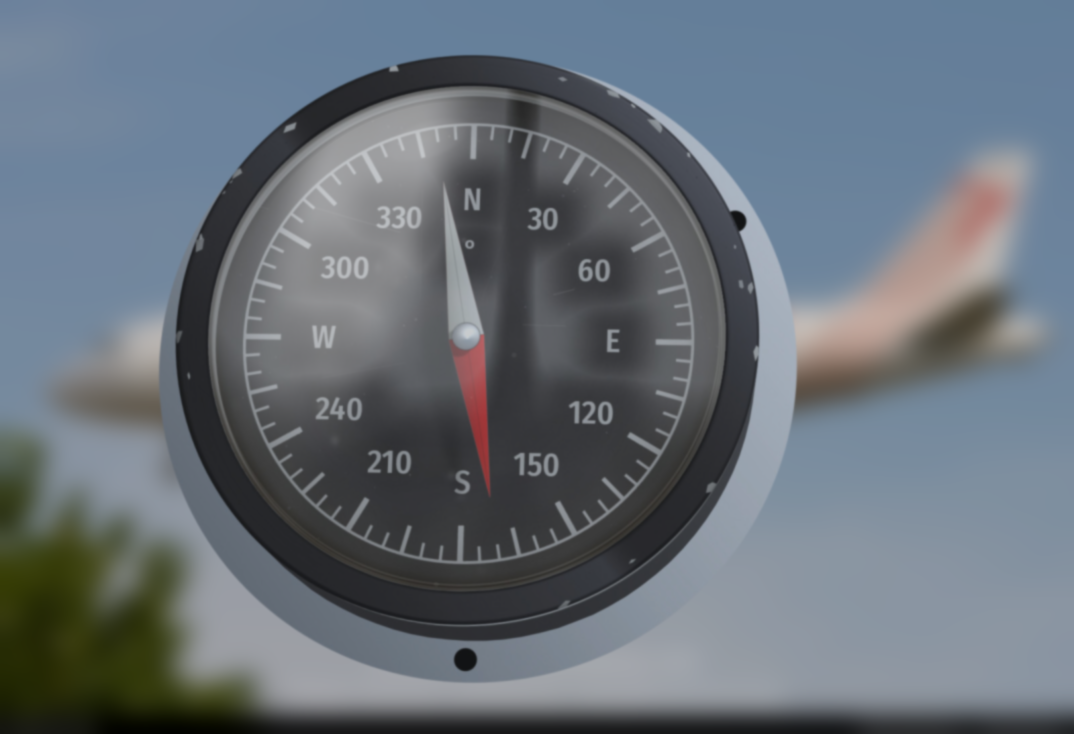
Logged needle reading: 170 (°)
